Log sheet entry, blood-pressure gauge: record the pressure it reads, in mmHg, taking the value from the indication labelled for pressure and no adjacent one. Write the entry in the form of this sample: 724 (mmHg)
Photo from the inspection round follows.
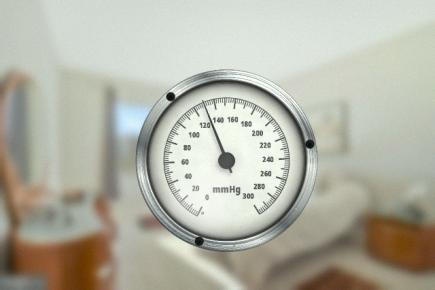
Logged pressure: 130 (mmHg)
